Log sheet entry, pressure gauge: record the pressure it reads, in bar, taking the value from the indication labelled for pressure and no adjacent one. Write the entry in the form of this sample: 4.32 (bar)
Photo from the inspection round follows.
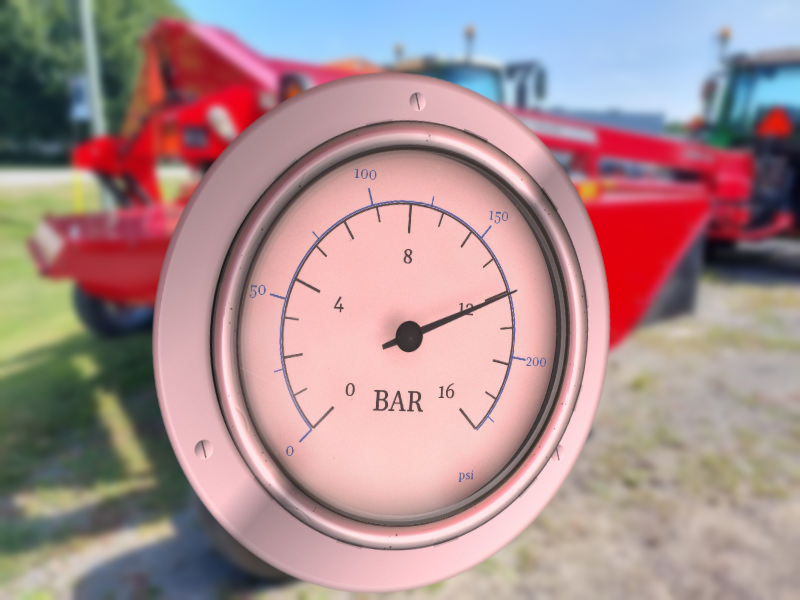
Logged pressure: 12 (bar)
